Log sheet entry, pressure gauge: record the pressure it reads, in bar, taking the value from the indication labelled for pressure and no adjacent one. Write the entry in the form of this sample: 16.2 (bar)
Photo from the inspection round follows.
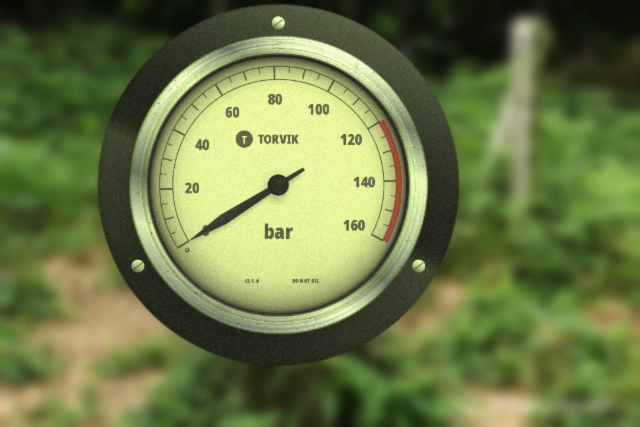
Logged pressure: 0 (bar)
